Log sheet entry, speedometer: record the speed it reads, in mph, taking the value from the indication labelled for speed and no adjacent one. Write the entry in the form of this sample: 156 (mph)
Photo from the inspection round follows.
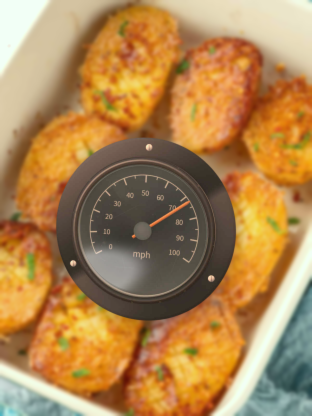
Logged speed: 72.5 (mph)
